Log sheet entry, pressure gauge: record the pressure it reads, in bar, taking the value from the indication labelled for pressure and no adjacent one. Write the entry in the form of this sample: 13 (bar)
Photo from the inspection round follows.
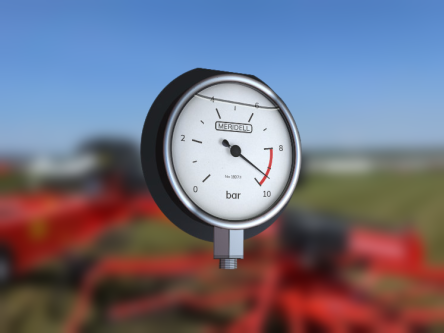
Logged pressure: 9.5 (bar)
